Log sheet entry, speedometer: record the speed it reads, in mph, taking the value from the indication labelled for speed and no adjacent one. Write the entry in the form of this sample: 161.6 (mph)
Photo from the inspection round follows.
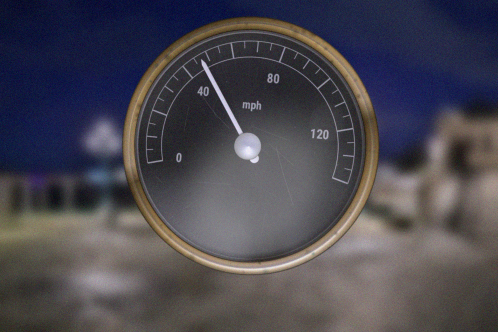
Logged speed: 47.5 (mph)
